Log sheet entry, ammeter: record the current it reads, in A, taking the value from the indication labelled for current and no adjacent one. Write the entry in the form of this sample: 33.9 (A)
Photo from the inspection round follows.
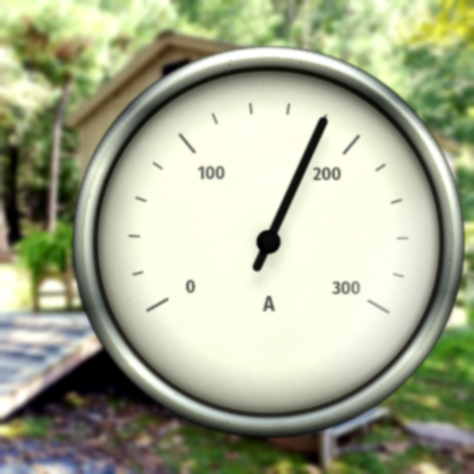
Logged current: 180 (A)
